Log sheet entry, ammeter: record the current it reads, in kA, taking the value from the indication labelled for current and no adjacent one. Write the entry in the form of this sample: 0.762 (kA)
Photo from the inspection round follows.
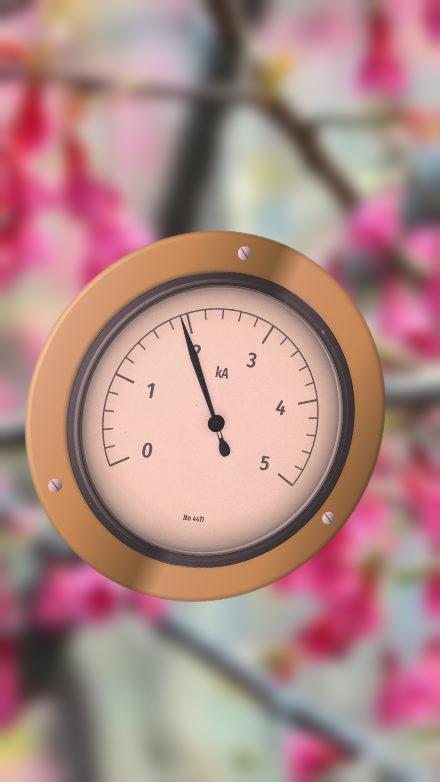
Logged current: 1.9 (kA)
